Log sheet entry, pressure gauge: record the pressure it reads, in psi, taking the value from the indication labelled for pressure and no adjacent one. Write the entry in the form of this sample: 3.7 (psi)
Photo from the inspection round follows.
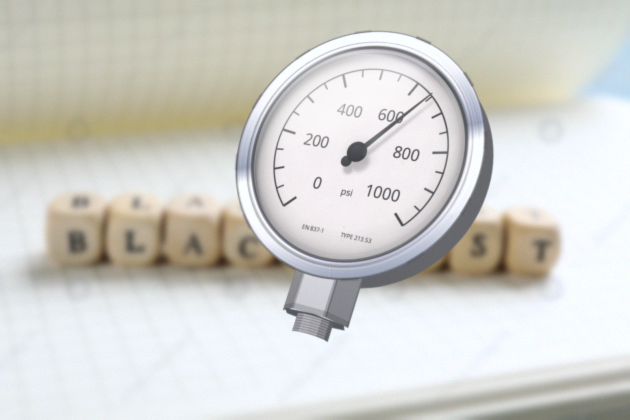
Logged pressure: 650 (psi)
